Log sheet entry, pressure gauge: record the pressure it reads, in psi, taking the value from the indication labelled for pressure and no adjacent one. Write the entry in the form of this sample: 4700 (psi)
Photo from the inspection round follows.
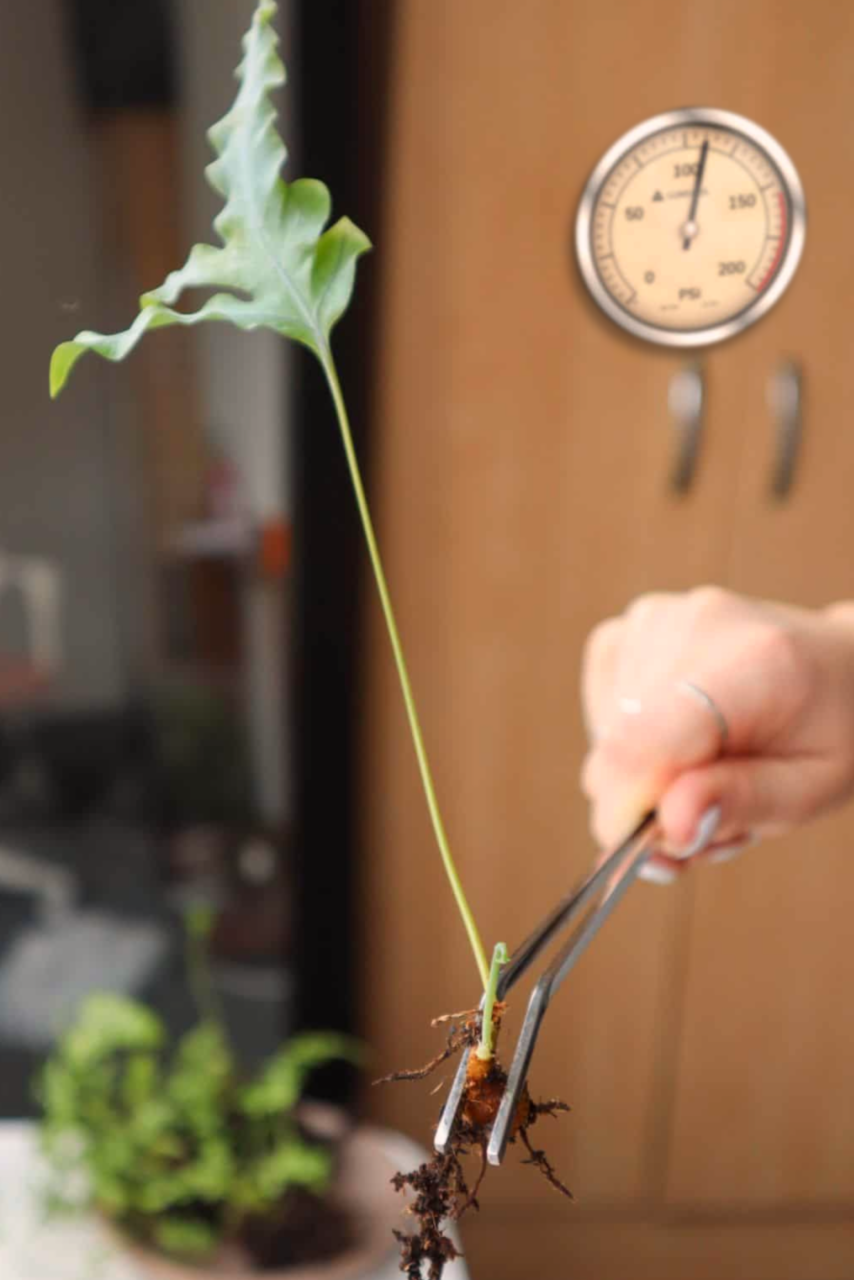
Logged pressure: 110 (psi)
